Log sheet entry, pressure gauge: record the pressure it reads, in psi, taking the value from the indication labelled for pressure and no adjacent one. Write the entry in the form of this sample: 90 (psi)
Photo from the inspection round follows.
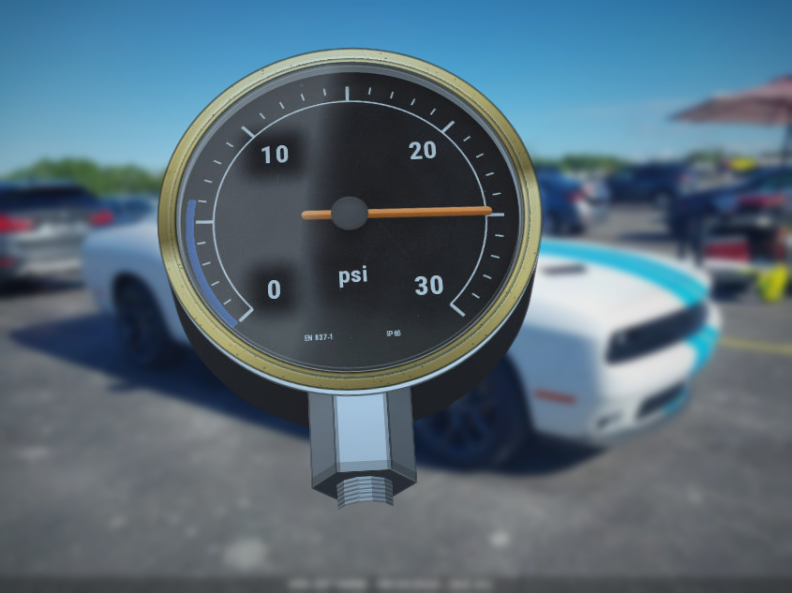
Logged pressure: 25 (psi)
